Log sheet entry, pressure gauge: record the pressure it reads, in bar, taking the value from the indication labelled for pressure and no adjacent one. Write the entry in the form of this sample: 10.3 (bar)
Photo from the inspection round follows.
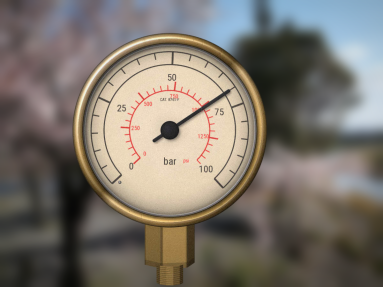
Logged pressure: 70 (bar)
